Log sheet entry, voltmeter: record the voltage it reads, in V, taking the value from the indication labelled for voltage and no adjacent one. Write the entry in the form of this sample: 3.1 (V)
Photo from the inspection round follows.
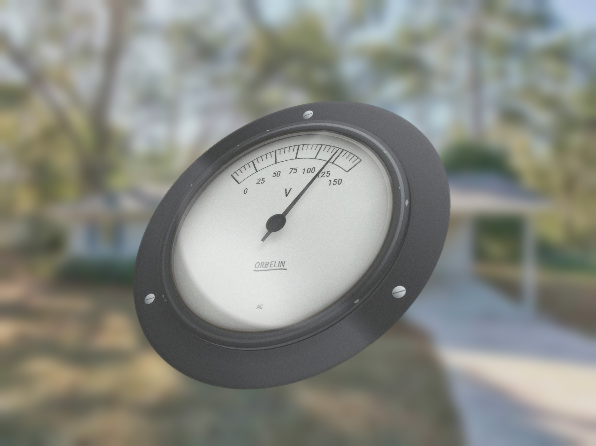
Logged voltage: 125 (V)
